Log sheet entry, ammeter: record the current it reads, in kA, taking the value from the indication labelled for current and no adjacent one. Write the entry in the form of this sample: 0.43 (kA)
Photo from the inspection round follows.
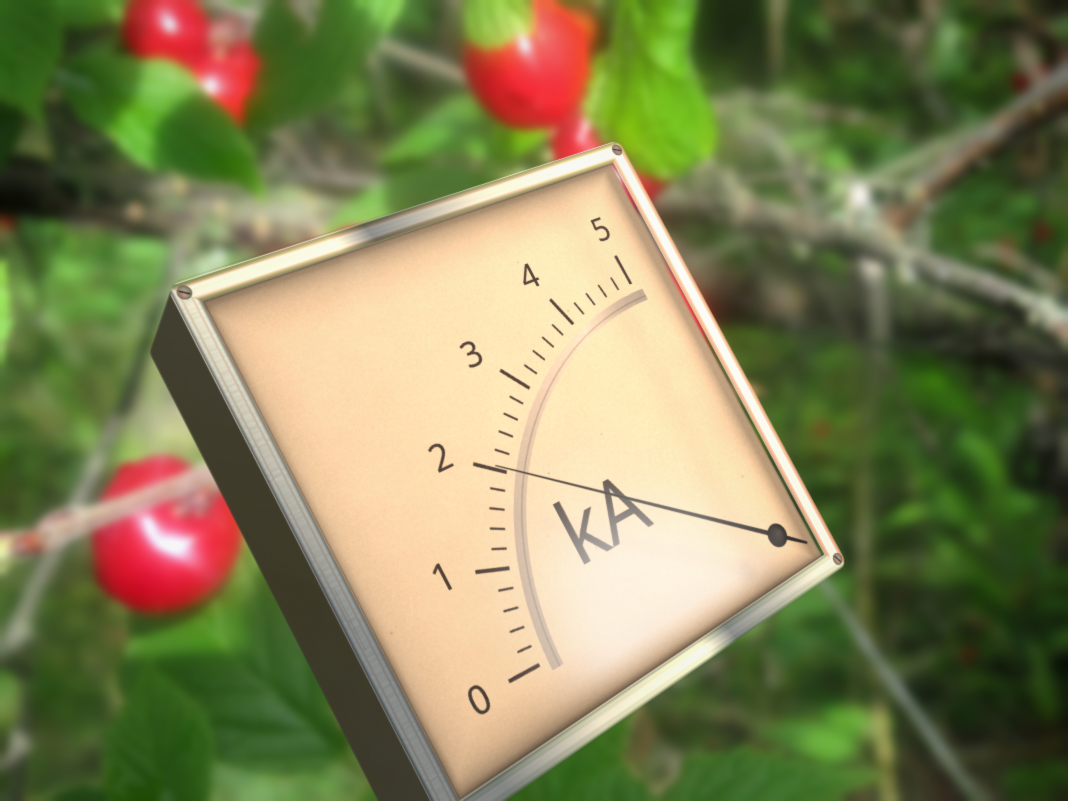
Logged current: 2 (kA)
